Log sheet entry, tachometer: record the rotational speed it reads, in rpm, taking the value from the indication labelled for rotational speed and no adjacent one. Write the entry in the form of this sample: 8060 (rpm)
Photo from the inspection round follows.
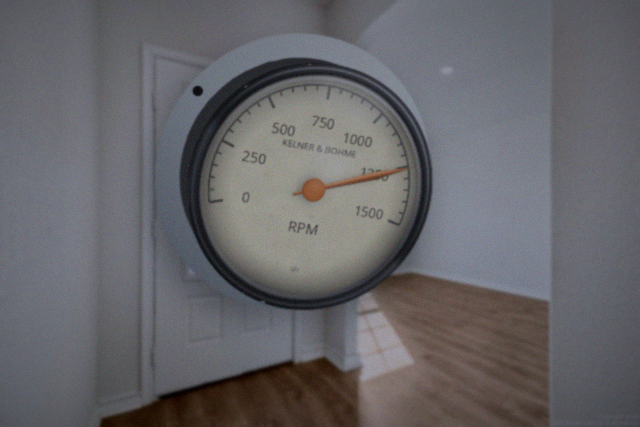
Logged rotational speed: 1250 (rpm)
